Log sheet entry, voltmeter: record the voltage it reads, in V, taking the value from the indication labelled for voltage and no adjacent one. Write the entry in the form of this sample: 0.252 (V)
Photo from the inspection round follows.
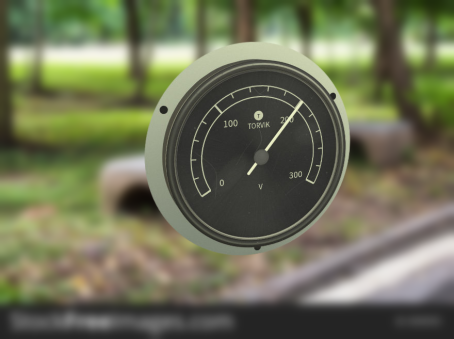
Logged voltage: 200 (V)
